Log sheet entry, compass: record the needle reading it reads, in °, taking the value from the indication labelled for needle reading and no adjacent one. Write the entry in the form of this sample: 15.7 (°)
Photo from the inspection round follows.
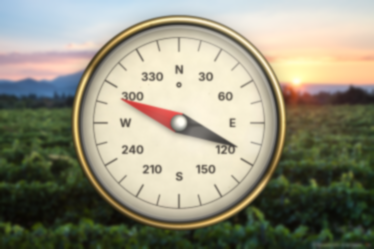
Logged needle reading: 292.5 (°)
